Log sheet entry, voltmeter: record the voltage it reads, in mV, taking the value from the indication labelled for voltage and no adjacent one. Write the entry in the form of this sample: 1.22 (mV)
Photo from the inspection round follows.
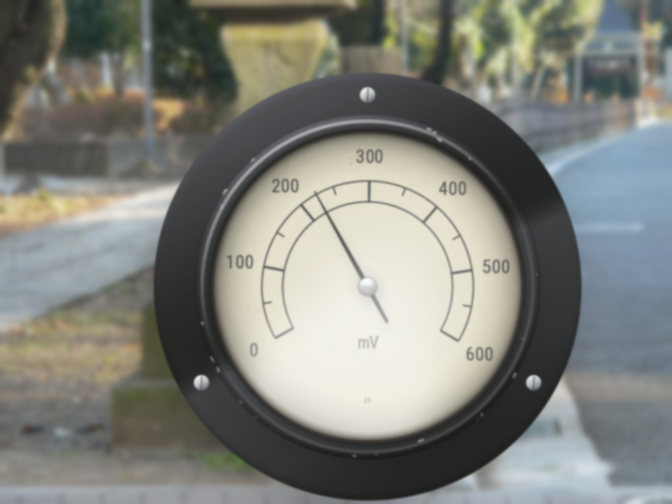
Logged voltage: 225 (mV)
